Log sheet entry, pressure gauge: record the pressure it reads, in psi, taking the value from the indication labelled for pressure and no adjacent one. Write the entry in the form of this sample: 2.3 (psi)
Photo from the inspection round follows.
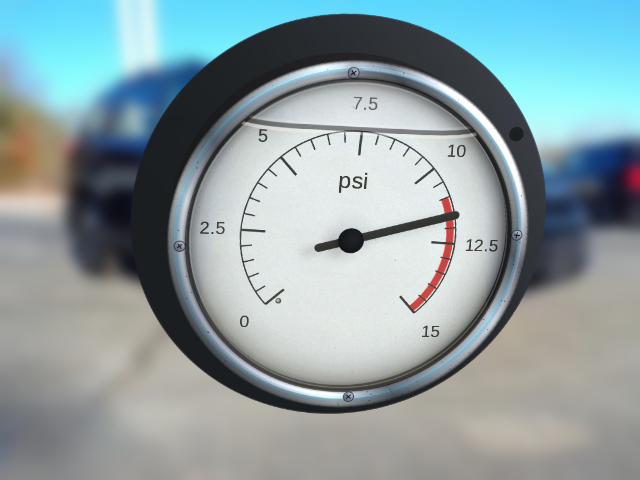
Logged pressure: 11.5 (psi)
